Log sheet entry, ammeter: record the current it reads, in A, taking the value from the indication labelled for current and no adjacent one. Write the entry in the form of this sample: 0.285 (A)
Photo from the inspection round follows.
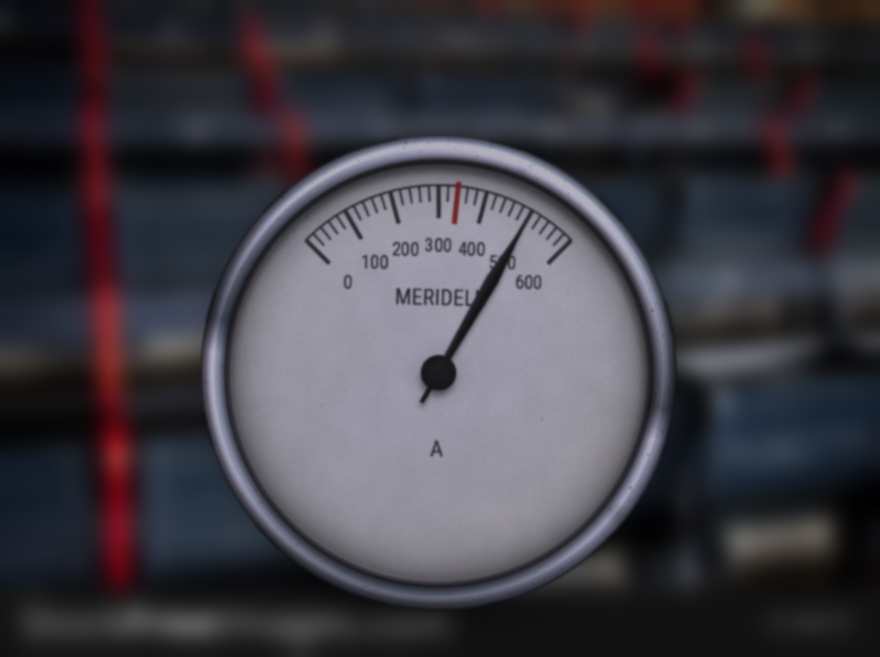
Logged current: 500 (A)
